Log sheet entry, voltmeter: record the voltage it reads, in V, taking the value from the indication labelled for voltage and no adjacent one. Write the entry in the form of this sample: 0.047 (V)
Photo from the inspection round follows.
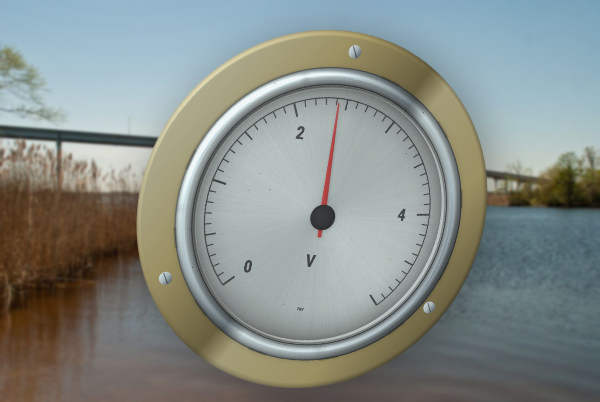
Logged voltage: 2.4 (V)
